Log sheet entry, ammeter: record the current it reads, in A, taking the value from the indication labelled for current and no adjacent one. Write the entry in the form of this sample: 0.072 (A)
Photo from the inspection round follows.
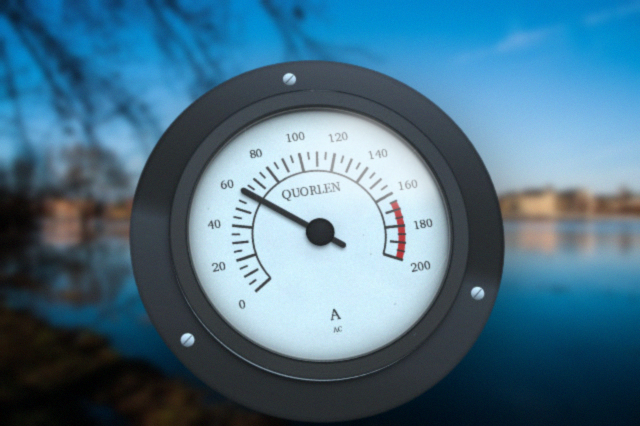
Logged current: 60 (A)
